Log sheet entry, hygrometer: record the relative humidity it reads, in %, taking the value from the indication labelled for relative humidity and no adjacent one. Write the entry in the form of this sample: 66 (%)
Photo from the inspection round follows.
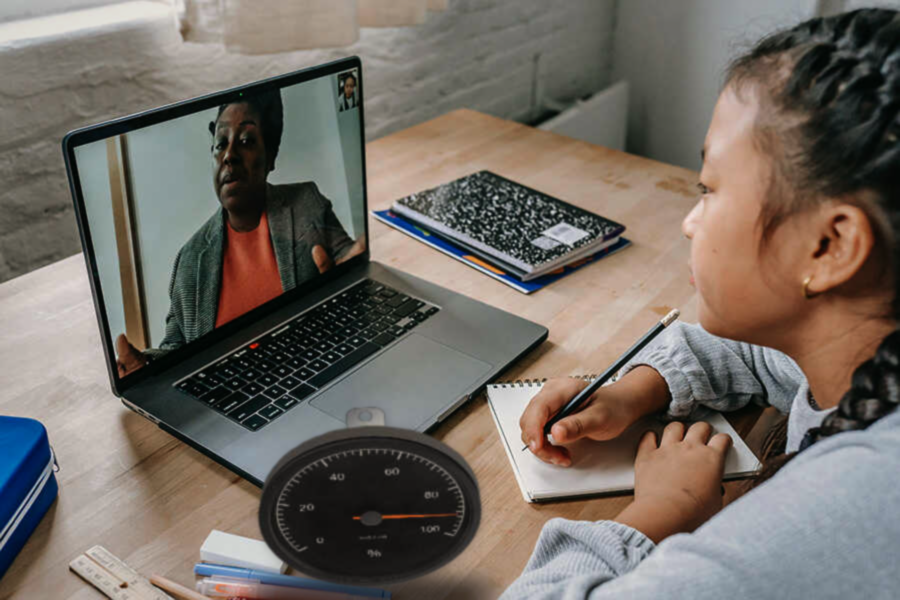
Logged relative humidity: 90 (%)
